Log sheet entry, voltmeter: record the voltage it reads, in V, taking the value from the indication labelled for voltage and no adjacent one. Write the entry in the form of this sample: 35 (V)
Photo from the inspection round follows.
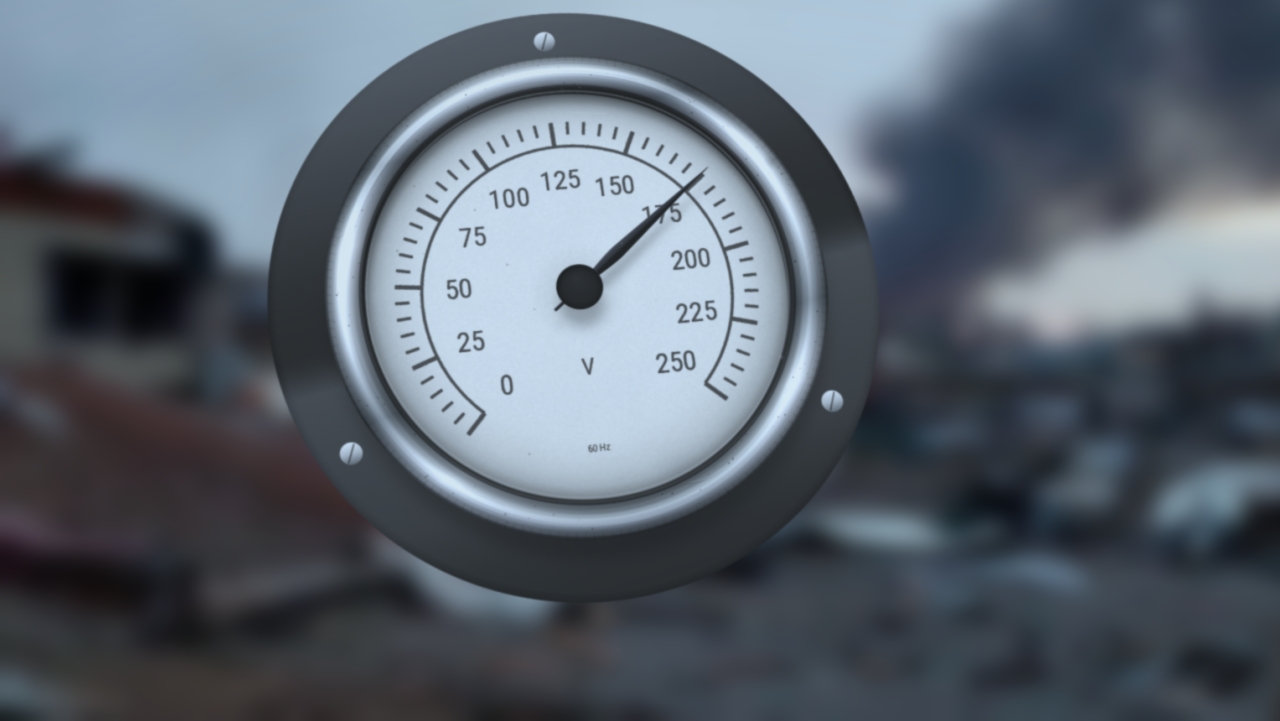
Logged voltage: 175 (V)
